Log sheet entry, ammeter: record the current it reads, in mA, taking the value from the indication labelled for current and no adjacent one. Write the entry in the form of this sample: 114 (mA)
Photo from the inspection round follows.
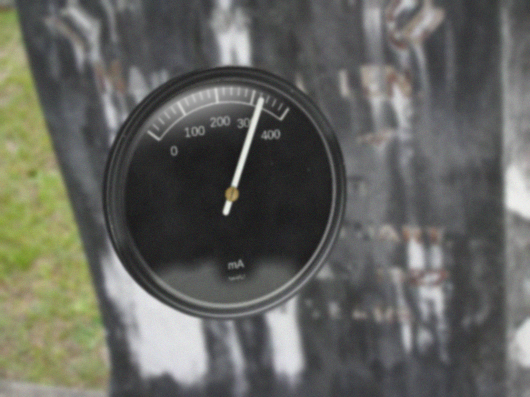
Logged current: 320 (mA)
